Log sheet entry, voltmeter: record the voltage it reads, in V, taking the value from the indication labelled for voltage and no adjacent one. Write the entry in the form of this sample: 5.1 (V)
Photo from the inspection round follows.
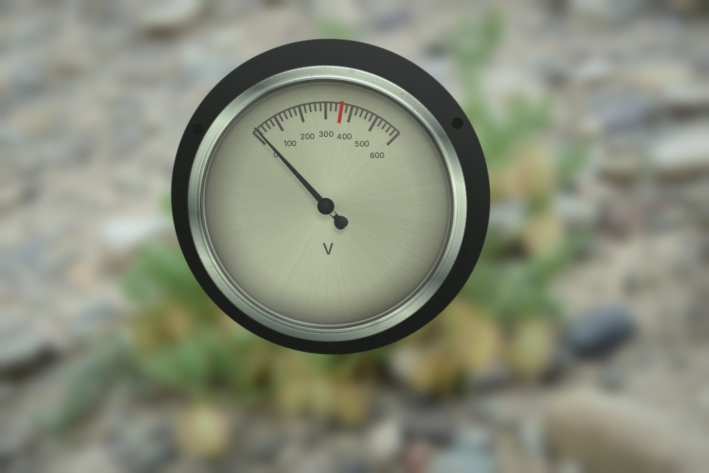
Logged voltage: 20 (V)
